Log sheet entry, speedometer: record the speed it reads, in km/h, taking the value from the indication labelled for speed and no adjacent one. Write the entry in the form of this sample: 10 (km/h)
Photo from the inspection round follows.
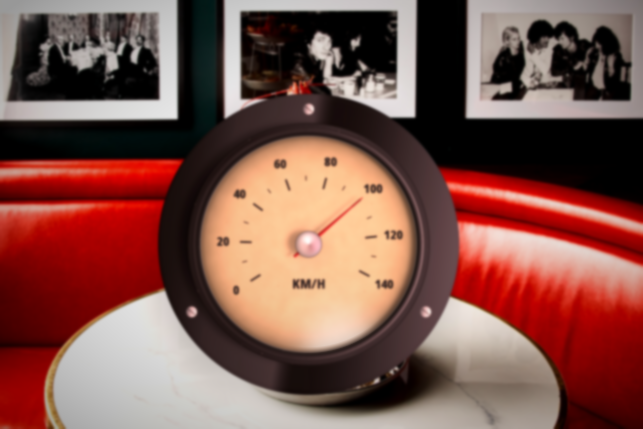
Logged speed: 100 (km/h)
